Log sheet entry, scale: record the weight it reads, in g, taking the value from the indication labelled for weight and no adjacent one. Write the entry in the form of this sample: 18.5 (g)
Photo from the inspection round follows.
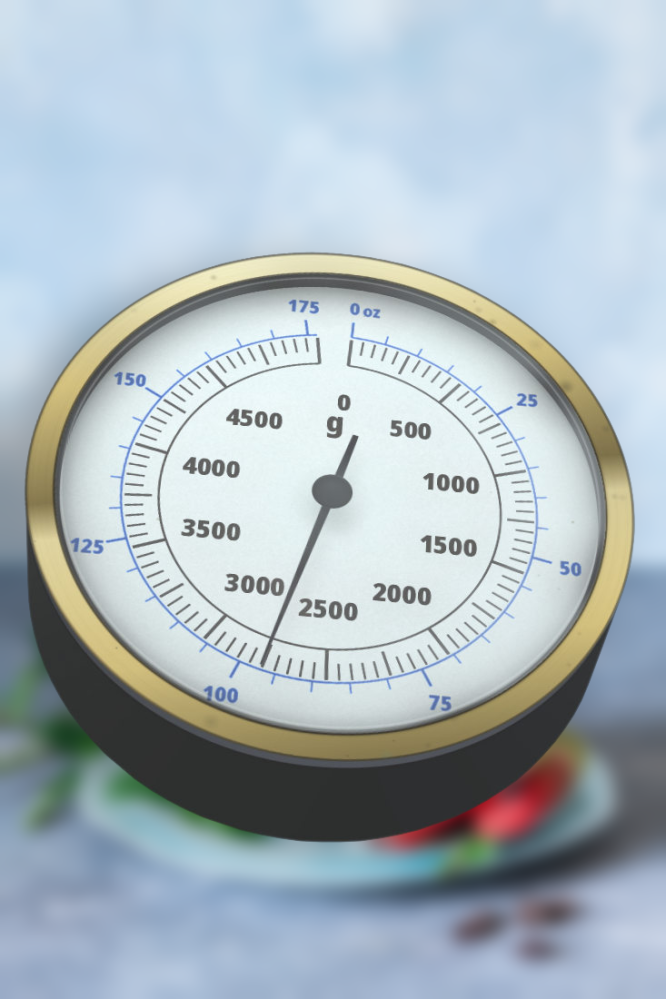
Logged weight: 2750 (g)
